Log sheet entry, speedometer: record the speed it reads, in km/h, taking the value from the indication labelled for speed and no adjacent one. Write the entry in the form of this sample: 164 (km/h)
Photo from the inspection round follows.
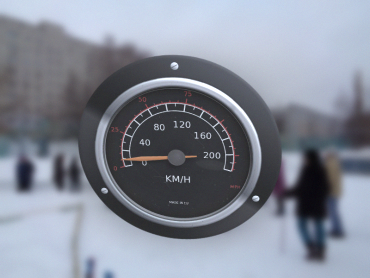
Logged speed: 10 (km/h)
